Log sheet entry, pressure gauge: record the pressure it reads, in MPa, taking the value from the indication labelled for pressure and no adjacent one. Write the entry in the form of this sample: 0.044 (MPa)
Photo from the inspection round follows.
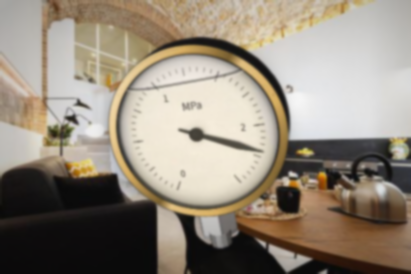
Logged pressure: 2.2 (MPa)
